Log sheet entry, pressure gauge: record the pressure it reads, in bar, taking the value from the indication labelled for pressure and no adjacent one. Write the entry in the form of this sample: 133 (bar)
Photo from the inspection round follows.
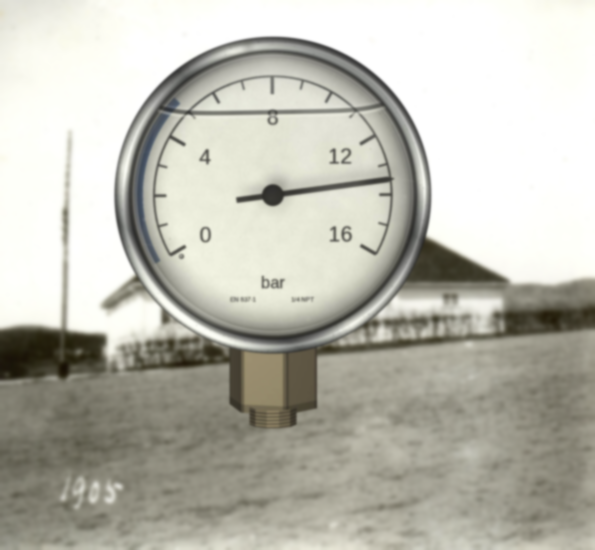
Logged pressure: 13.5 (bar)
